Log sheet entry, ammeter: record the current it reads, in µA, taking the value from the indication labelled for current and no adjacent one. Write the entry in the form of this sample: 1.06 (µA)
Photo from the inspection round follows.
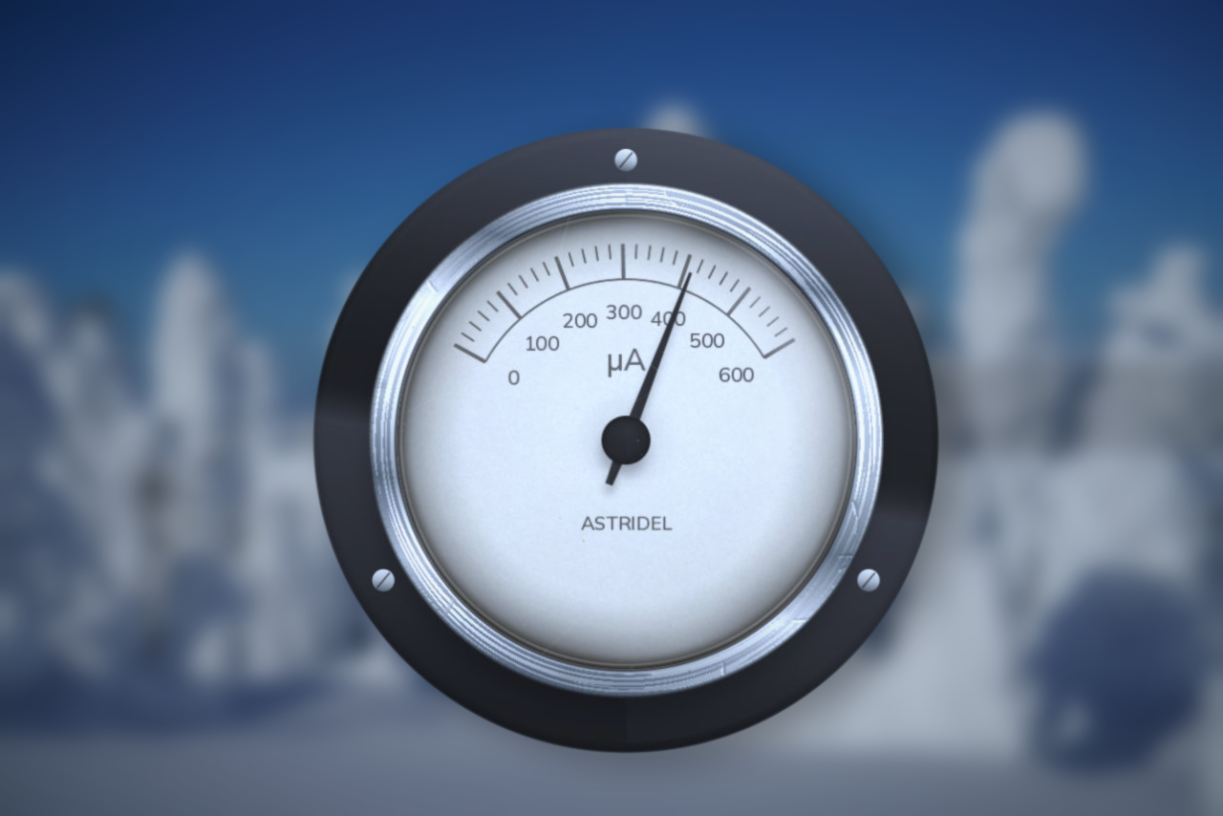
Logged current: 410 (µA)
